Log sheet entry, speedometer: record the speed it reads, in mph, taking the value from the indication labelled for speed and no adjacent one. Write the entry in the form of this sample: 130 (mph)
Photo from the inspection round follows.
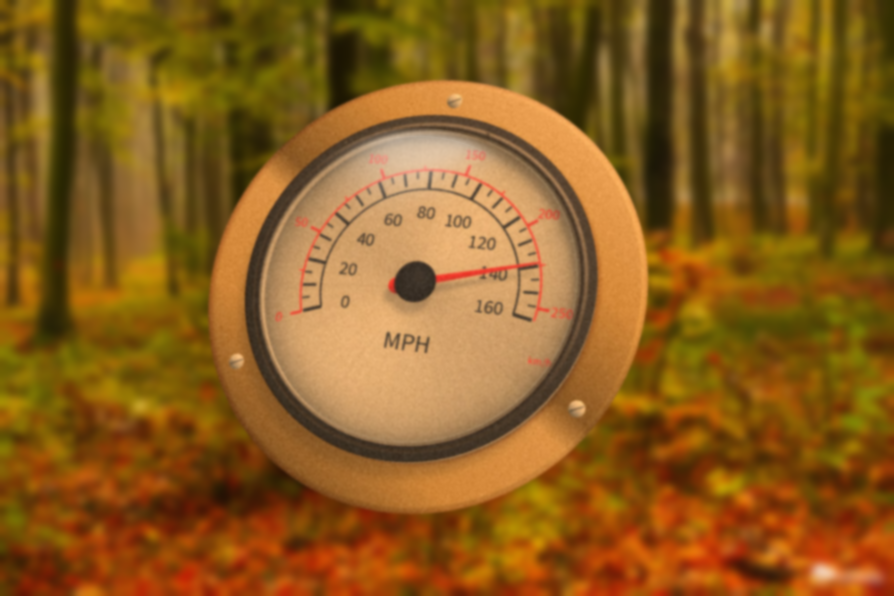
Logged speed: 140 (mph)
